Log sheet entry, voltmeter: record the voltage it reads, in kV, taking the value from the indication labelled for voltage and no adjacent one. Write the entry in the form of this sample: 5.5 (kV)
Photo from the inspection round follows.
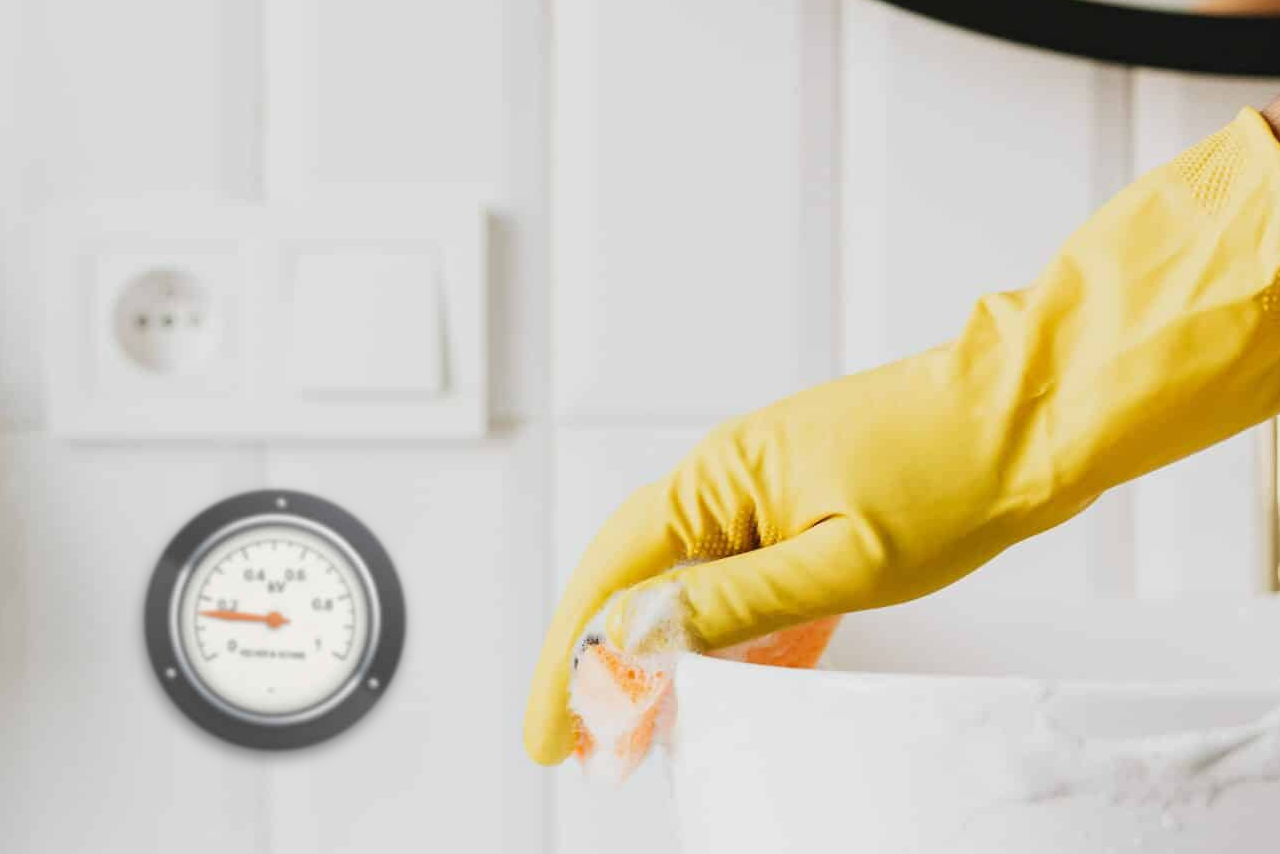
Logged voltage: 0.15 (kV)
